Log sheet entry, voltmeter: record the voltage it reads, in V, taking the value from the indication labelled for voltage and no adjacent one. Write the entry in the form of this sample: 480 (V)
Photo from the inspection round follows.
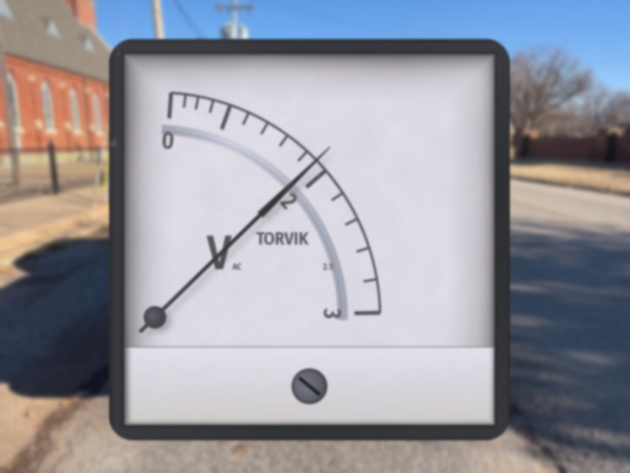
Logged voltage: 1.9 (V)
